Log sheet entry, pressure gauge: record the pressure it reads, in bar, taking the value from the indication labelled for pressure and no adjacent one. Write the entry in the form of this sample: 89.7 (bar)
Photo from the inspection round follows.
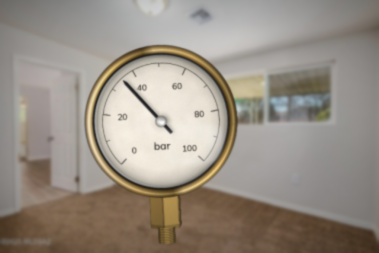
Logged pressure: 35 (bar)
